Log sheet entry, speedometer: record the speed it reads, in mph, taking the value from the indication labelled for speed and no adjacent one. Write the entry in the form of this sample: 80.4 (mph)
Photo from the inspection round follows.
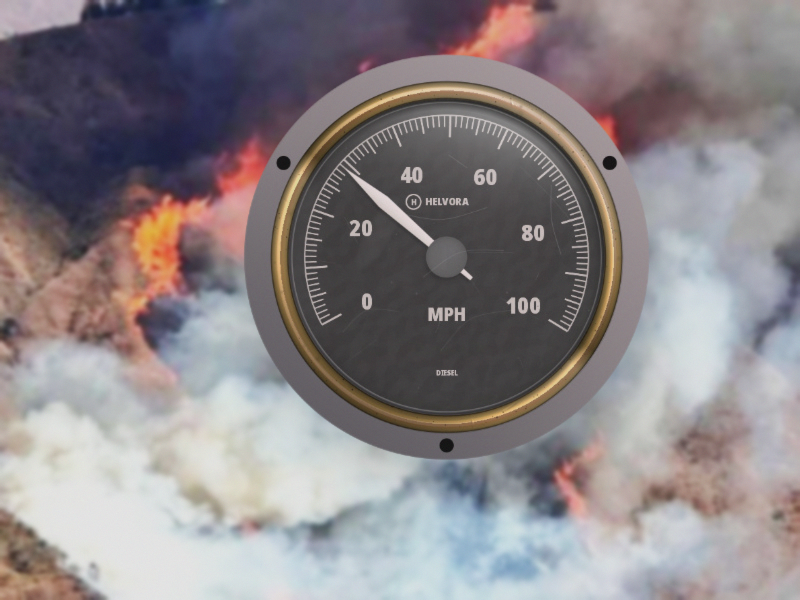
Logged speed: 29 (mph)
